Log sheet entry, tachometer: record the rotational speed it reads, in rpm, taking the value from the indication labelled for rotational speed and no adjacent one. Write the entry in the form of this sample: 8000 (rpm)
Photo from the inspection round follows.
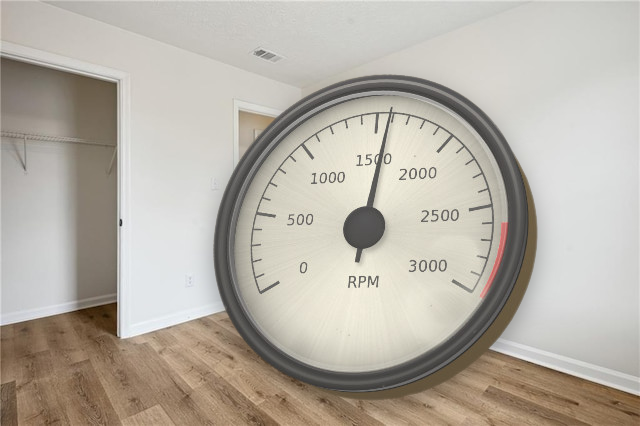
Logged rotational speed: 1600 (rpm)
